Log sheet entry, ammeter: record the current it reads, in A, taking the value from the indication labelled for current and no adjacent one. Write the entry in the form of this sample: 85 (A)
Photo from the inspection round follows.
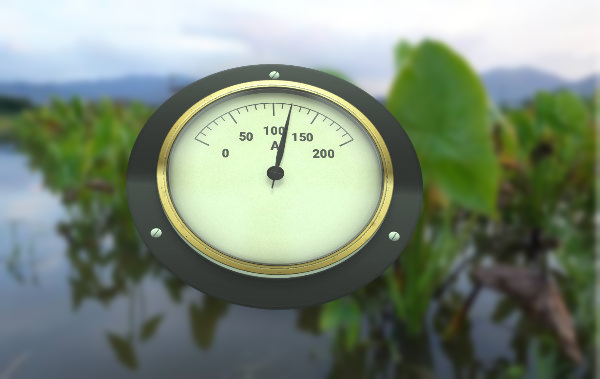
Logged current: 120 (A)
